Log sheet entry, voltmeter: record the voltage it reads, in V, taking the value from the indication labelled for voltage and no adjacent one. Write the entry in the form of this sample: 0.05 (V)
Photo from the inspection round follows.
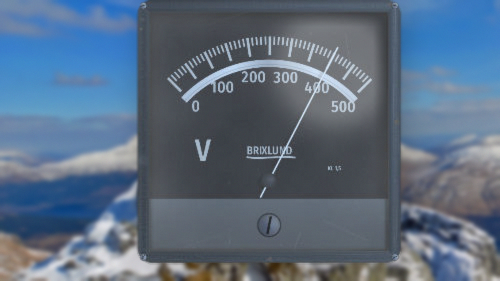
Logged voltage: 400 (V)
